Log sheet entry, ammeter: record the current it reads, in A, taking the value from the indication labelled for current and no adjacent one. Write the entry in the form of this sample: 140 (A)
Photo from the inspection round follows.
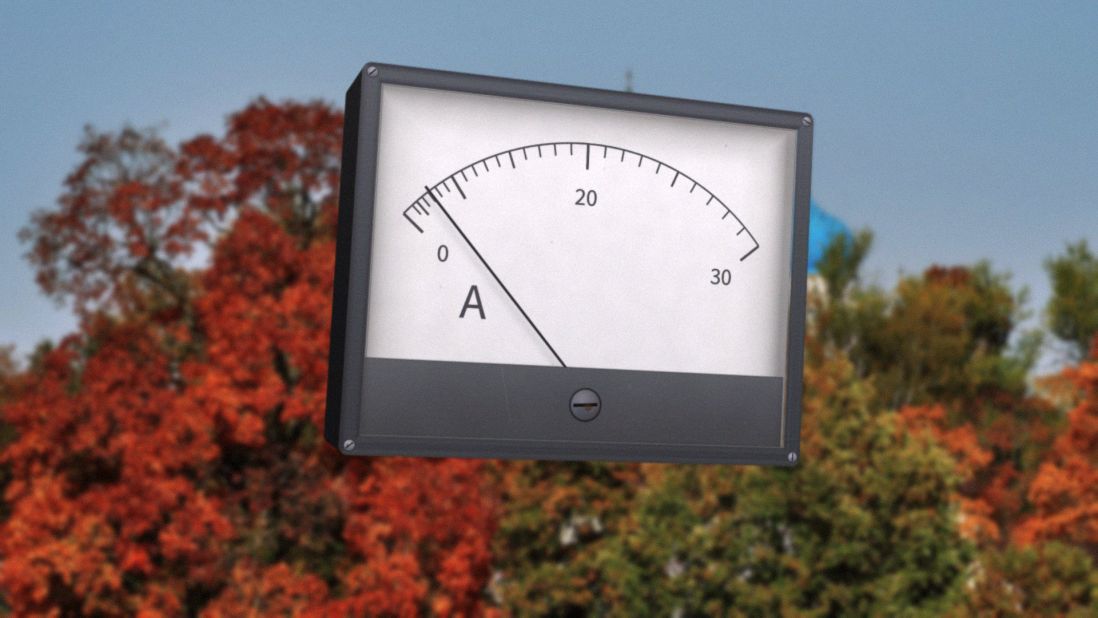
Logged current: 7 (A)
